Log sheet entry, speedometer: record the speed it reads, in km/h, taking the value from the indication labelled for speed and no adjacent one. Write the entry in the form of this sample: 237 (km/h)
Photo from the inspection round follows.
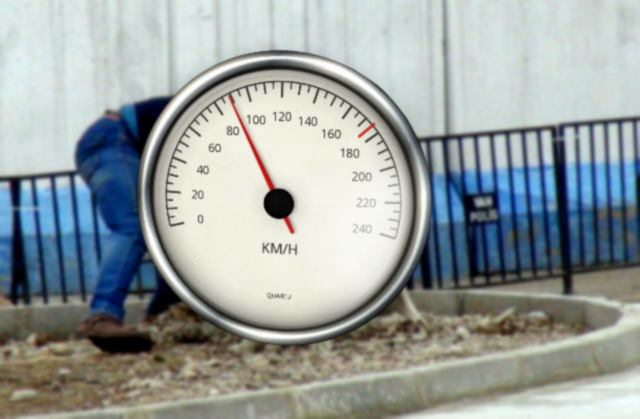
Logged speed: 90 (km/h)
